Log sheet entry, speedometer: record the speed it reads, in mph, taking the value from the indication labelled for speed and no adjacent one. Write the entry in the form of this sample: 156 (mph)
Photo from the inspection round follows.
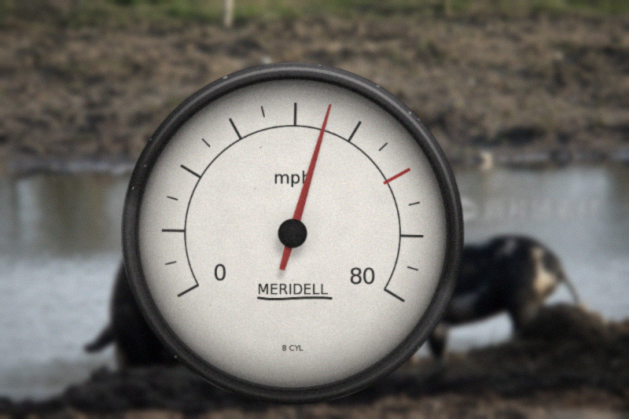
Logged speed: 45 (mph)
